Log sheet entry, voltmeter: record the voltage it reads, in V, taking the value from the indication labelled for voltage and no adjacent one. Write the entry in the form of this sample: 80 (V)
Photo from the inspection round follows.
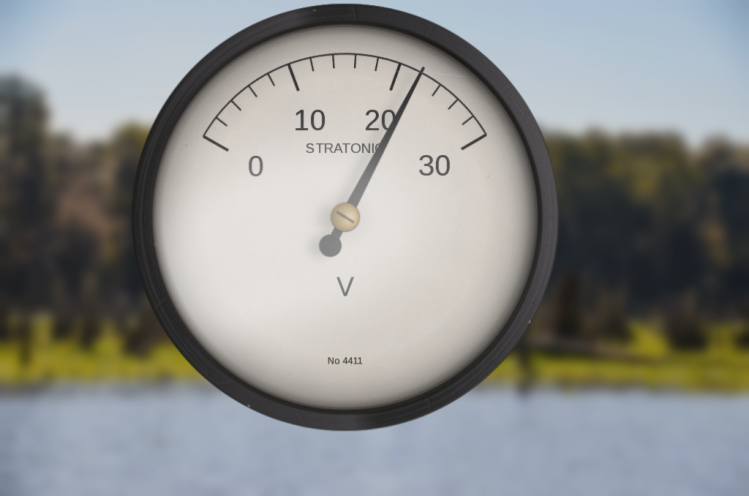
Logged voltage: 22 (V)
